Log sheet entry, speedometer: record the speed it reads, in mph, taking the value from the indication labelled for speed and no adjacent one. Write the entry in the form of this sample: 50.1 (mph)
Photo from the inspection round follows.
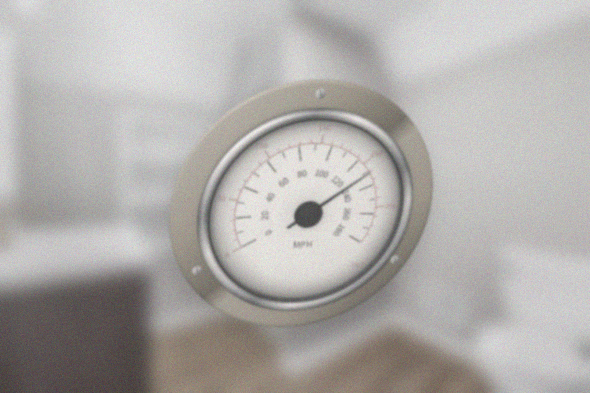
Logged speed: 130 (mph)
